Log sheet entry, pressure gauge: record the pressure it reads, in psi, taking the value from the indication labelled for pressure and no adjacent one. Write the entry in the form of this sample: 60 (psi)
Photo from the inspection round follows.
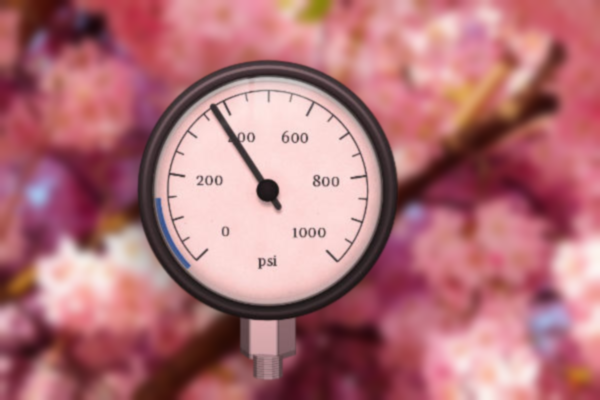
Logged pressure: 375 (psi)
